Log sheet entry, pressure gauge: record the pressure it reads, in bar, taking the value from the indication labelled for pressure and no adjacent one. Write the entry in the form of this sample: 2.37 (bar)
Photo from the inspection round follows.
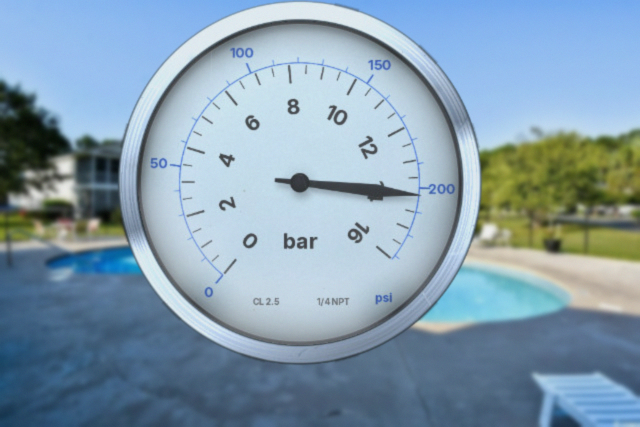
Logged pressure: 14 (bar)
